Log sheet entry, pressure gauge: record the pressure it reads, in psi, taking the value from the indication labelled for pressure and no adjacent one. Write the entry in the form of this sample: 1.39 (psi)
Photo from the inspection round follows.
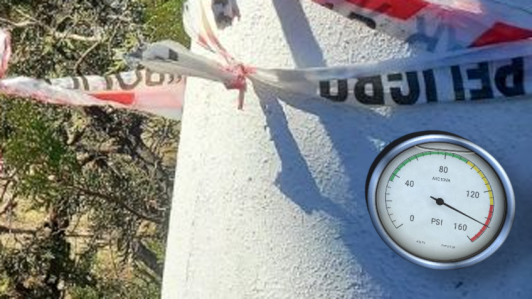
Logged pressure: 145 (psi)
